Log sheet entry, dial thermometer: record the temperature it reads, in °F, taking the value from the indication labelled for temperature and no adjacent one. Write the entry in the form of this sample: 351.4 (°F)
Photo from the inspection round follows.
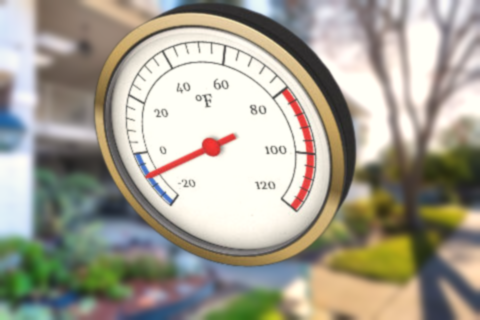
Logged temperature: -8 (°F)
